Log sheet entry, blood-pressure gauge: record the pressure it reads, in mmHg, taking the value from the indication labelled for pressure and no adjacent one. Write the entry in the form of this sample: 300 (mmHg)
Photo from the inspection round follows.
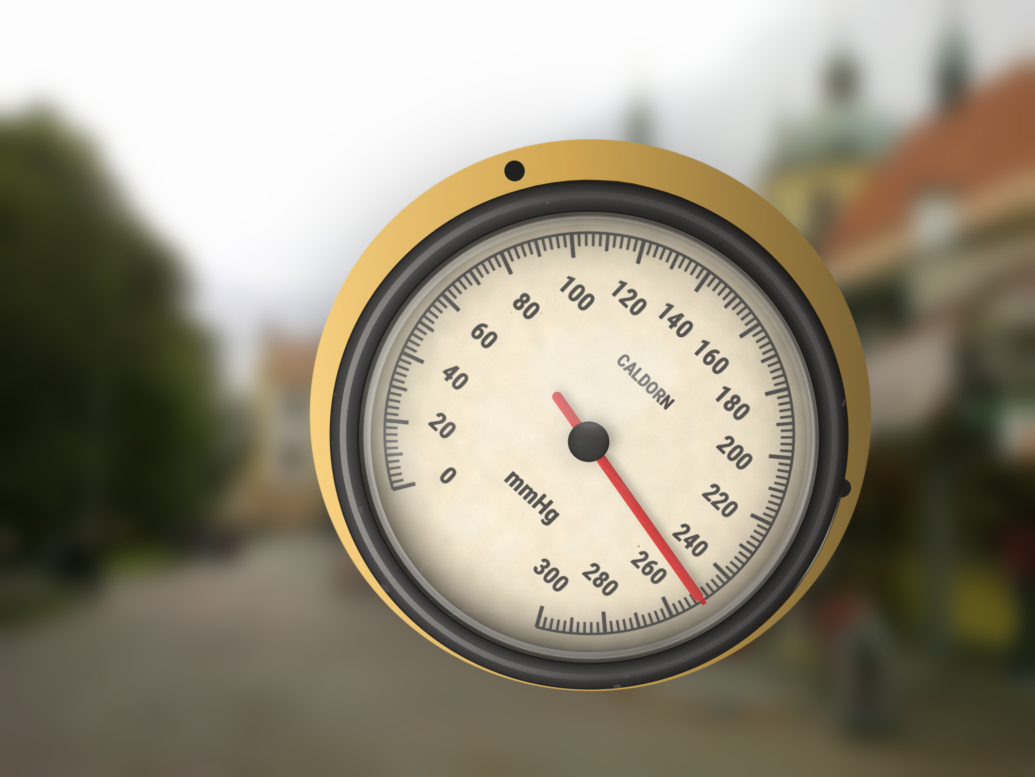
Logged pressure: 250 (mmHg)
